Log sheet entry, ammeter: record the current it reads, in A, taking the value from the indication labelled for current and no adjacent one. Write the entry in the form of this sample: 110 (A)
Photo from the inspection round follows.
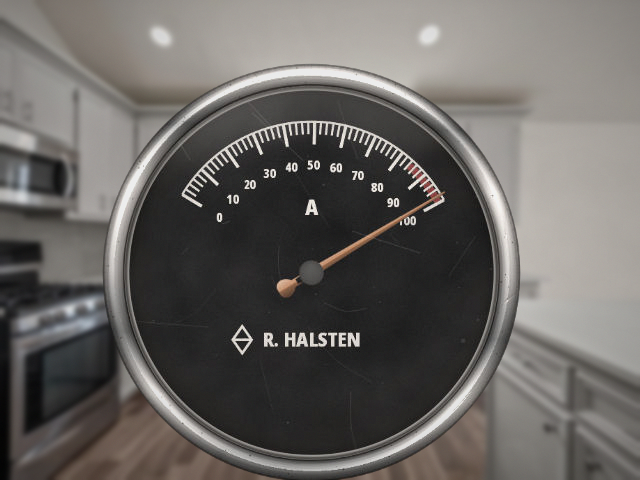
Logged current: 98 (A)
